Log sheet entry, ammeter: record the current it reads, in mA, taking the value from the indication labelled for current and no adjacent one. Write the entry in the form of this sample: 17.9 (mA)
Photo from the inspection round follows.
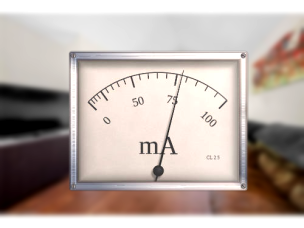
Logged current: 77.5 (mA)
